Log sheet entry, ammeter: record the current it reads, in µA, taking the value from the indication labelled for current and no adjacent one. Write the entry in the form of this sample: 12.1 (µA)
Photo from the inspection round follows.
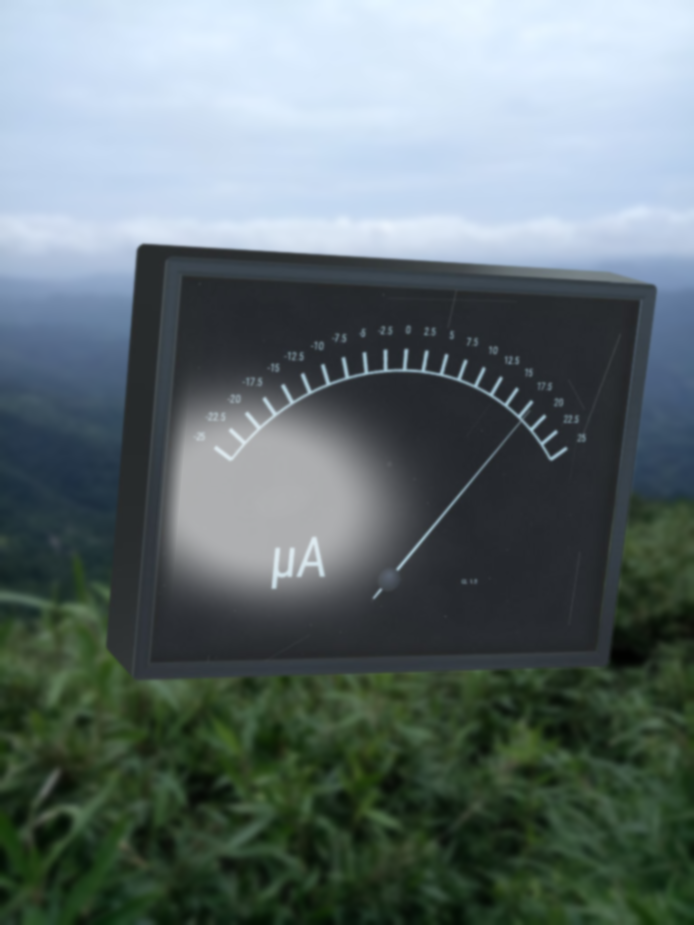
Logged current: 17.5 (µA)
